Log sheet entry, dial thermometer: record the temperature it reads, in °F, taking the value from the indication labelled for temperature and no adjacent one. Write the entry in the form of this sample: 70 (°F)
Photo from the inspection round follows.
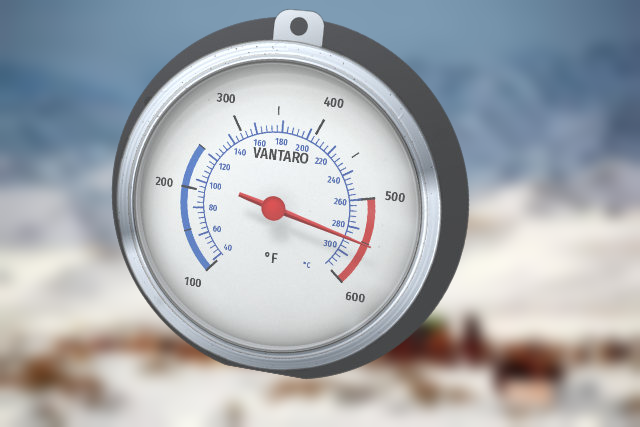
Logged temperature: 550 (°F)
